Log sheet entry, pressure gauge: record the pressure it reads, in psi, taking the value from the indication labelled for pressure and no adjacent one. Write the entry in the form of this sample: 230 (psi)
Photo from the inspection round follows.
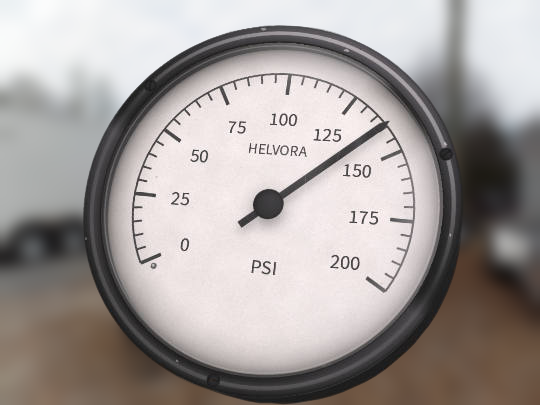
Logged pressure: 140 (psi)
